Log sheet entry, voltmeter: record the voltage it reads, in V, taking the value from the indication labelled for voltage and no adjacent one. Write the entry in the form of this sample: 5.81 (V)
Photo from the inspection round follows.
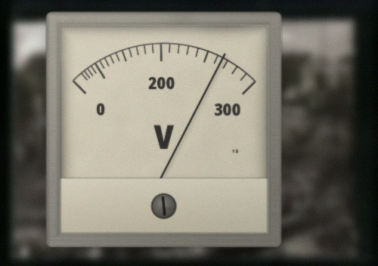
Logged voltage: 265 (V)
